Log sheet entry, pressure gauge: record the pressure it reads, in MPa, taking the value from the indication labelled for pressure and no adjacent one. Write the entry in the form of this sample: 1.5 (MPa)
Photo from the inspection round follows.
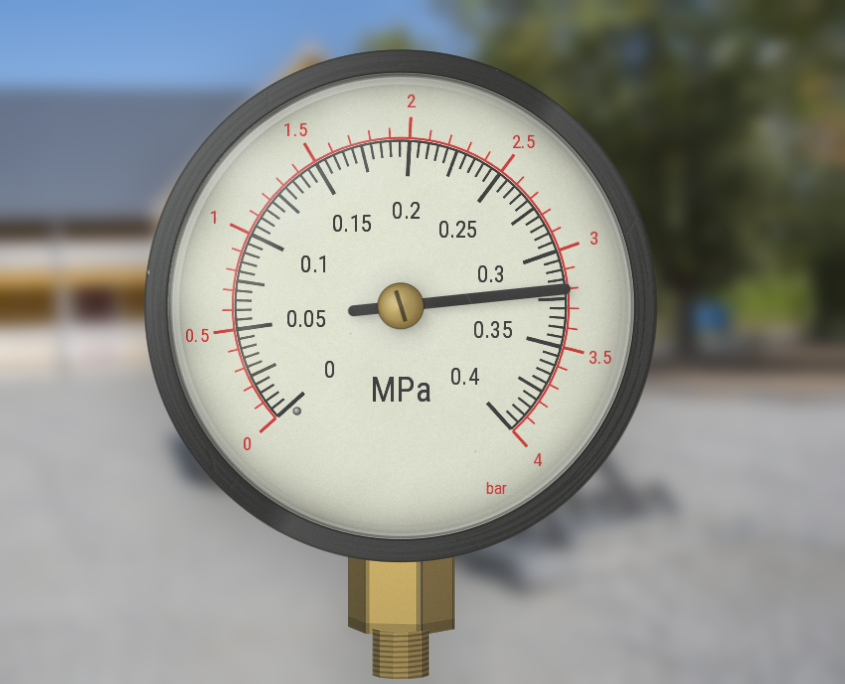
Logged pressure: 0.32 (MPa)
